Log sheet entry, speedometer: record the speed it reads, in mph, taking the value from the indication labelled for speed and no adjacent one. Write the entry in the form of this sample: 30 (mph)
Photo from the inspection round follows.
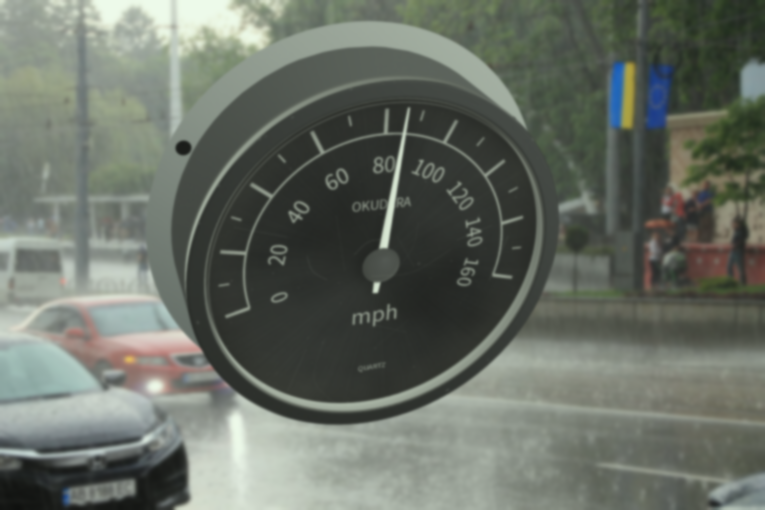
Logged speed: 85 (mph)
